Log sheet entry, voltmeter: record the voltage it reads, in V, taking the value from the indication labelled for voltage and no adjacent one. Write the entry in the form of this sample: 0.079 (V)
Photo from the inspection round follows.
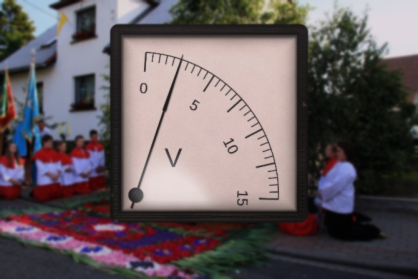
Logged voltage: 2.5 (V)
